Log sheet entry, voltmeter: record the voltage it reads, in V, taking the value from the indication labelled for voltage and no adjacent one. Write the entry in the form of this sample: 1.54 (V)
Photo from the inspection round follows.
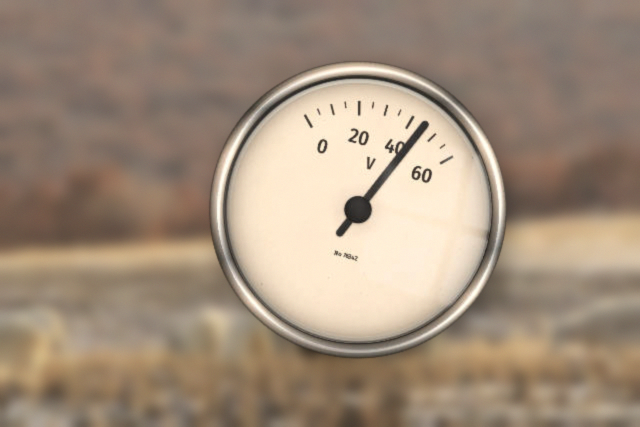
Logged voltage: 45 (V)
